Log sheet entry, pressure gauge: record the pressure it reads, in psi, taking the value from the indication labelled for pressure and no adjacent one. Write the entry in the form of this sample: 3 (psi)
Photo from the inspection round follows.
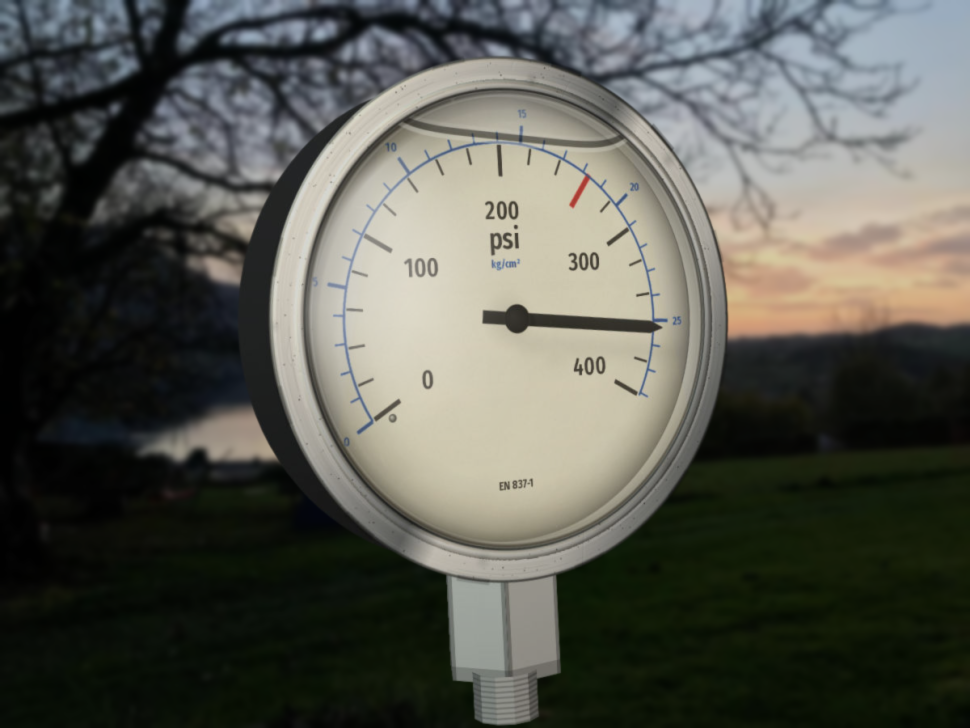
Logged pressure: 360 (psi)
